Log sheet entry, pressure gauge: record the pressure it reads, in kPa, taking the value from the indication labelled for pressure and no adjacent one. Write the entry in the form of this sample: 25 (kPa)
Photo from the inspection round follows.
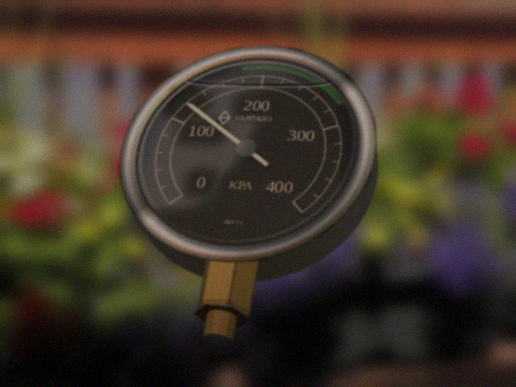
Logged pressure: 120 (kPa)
